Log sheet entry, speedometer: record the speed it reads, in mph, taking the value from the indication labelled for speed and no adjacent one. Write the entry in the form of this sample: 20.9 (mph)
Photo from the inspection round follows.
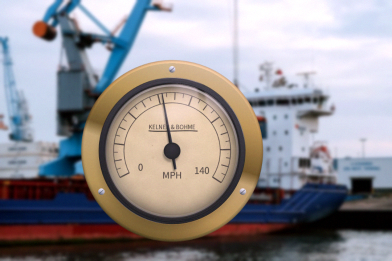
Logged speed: 62.5 (mph)
